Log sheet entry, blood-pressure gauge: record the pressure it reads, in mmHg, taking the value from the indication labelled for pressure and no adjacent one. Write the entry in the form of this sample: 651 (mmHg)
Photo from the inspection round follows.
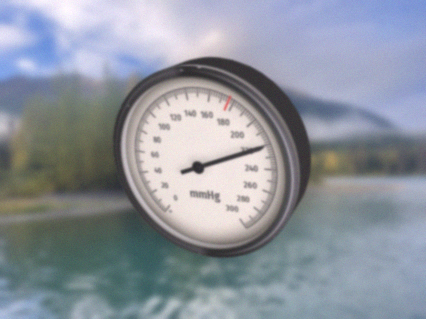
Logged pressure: 220 (mmHg)
